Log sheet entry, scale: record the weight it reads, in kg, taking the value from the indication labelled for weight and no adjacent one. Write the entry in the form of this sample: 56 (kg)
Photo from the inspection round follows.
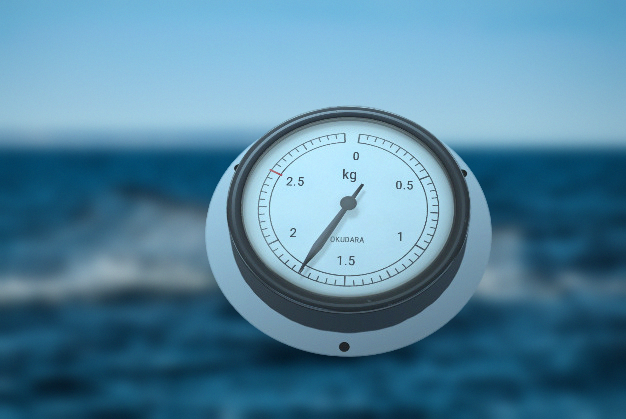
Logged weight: 1.75 (kg)
